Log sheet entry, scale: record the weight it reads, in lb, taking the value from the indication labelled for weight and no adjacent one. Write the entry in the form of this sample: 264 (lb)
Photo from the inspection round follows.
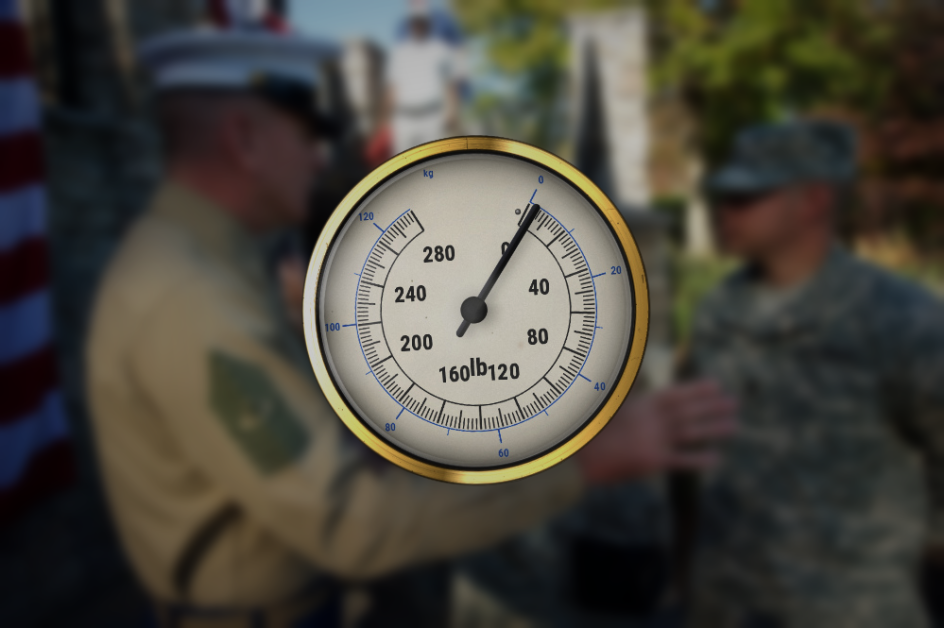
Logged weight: 4 (lb)
